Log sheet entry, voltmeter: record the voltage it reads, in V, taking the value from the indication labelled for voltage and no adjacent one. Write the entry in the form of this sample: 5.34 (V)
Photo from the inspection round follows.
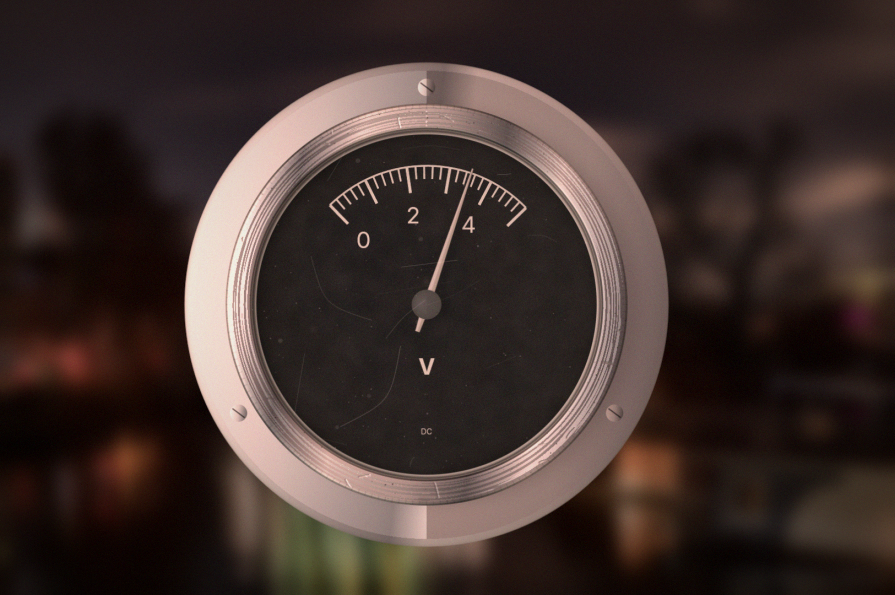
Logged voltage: 3.5 (V)
